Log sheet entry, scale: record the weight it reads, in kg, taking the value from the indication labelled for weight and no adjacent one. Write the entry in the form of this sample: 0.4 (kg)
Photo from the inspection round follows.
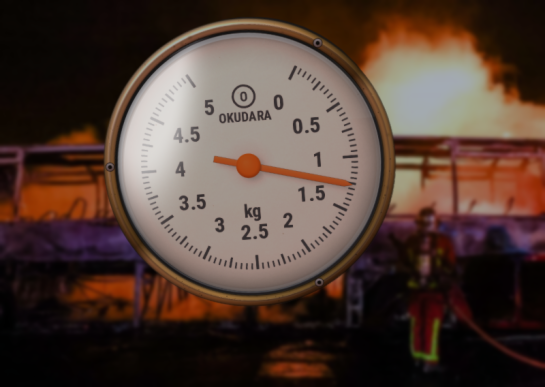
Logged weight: 1.25 (kg)
